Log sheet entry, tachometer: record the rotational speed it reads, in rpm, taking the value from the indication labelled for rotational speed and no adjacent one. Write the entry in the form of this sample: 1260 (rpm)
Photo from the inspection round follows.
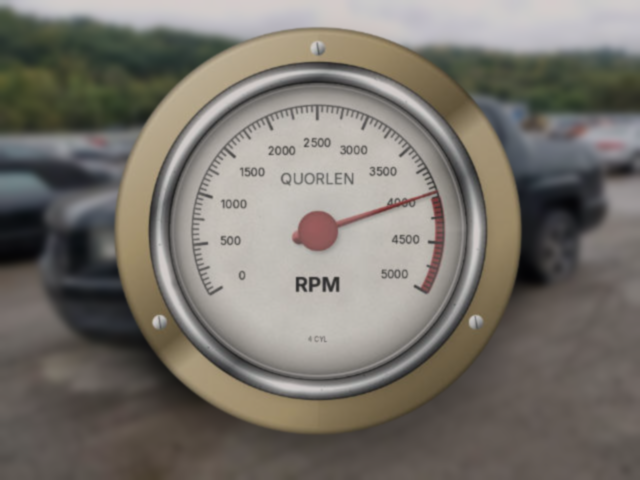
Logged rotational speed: 4000 (rpm)
